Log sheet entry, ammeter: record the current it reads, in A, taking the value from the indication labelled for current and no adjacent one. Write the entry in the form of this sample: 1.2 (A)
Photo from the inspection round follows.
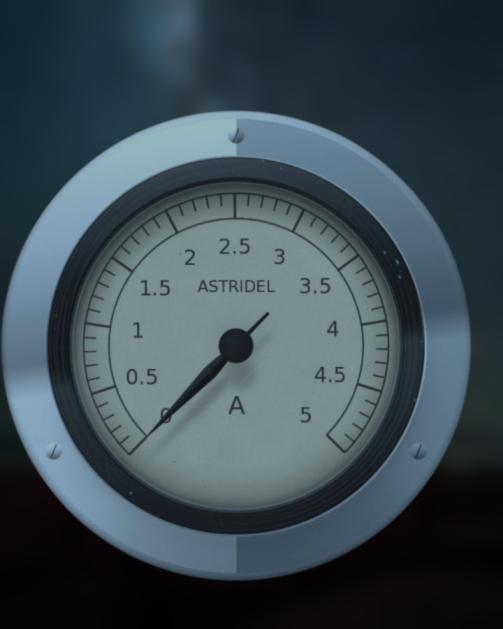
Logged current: 0 (A)
